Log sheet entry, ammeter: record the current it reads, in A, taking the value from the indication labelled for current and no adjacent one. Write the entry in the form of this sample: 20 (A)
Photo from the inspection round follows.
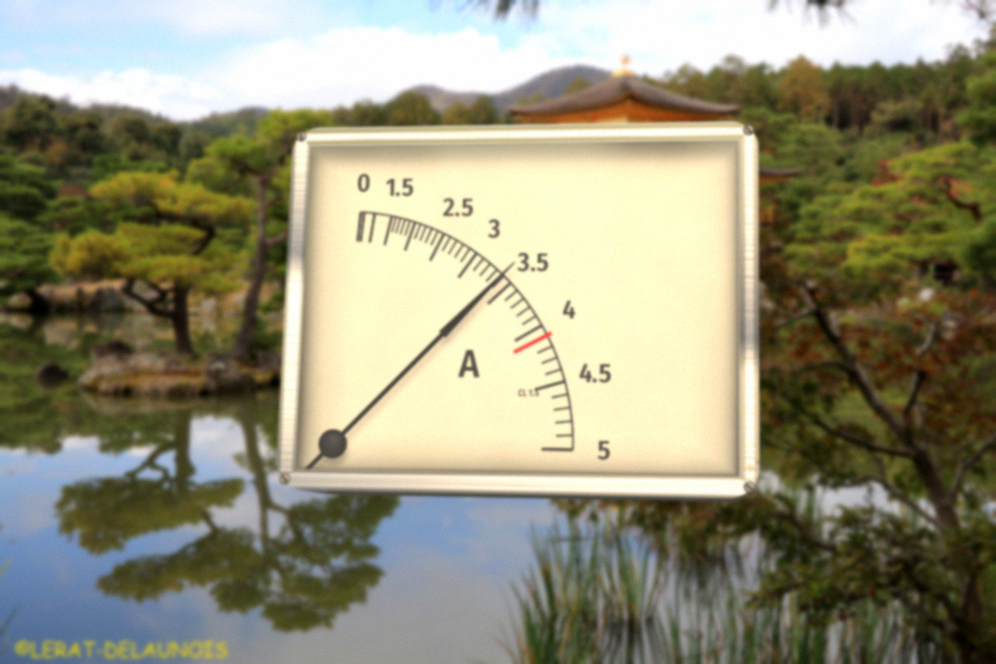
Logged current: 3.4 (A)
